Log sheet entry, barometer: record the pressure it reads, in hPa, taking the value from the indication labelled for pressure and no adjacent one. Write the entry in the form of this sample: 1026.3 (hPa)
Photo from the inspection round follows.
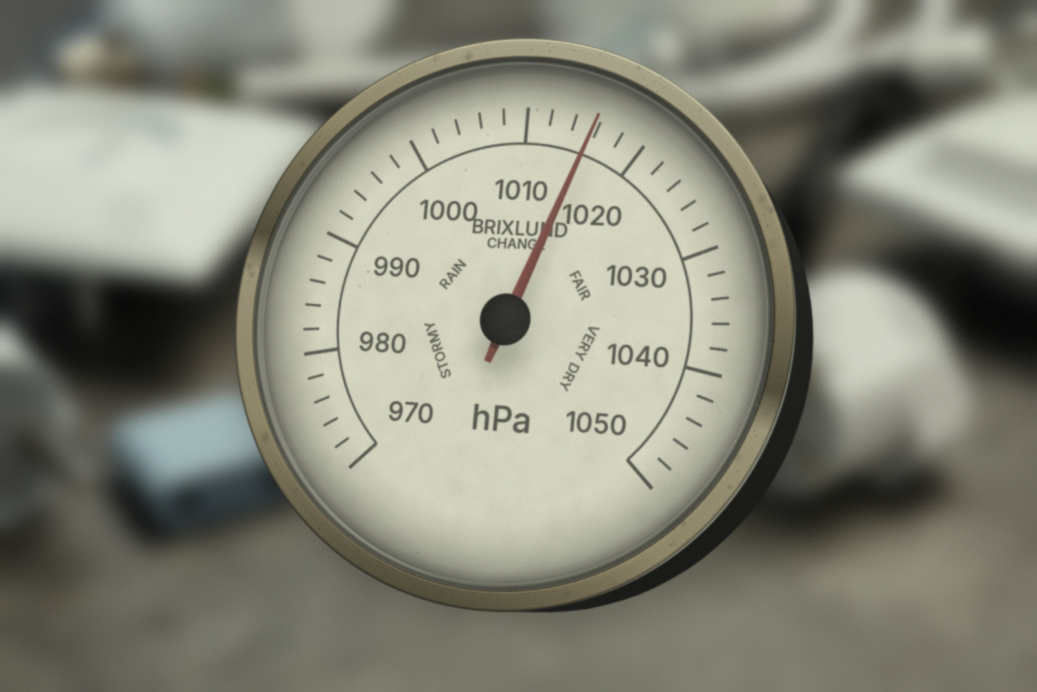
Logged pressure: 1016 (hPa)
